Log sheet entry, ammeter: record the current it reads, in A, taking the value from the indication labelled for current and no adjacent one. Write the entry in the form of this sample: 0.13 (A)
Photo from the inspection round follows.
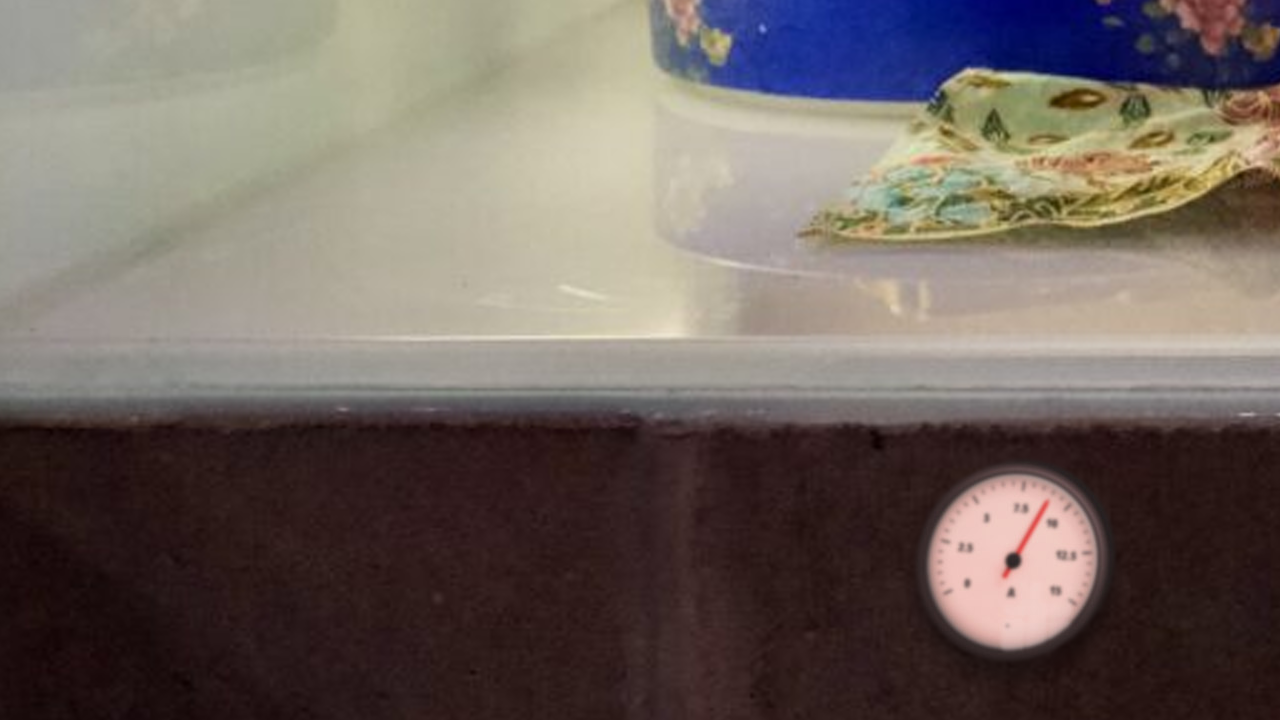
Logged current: 9 (A)
